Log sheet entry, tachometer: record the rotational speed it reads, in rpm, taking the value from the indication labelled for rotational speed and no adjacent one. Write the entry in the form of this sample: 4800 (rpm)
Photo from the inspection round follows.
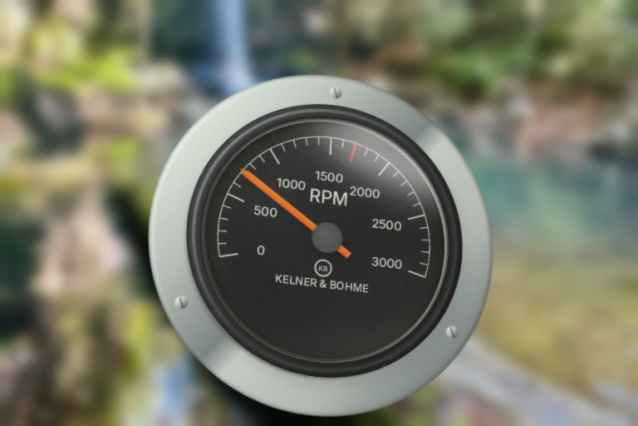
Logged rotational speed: 700 (rpm)
